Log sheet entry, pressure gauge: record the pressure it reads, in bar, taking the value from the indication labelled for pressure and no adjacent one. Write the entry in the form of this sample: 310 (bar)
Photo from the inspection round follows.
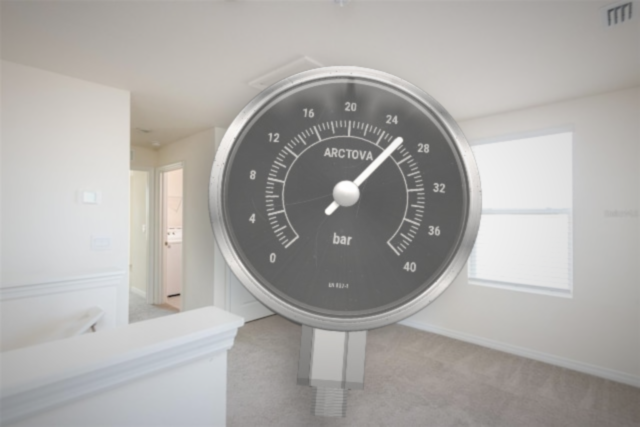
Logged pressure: 26 (bar)
